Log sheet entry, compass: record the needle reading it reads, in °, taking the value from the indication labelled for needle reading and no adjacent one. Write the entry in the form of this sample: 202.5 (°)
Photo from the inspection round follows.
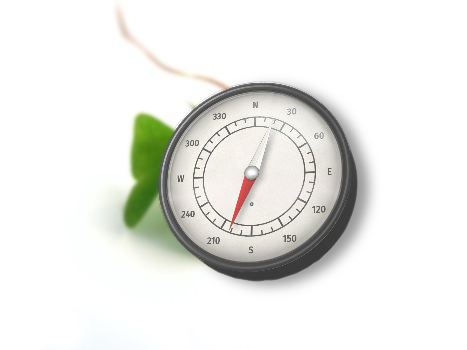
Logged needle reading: 200 (°)
